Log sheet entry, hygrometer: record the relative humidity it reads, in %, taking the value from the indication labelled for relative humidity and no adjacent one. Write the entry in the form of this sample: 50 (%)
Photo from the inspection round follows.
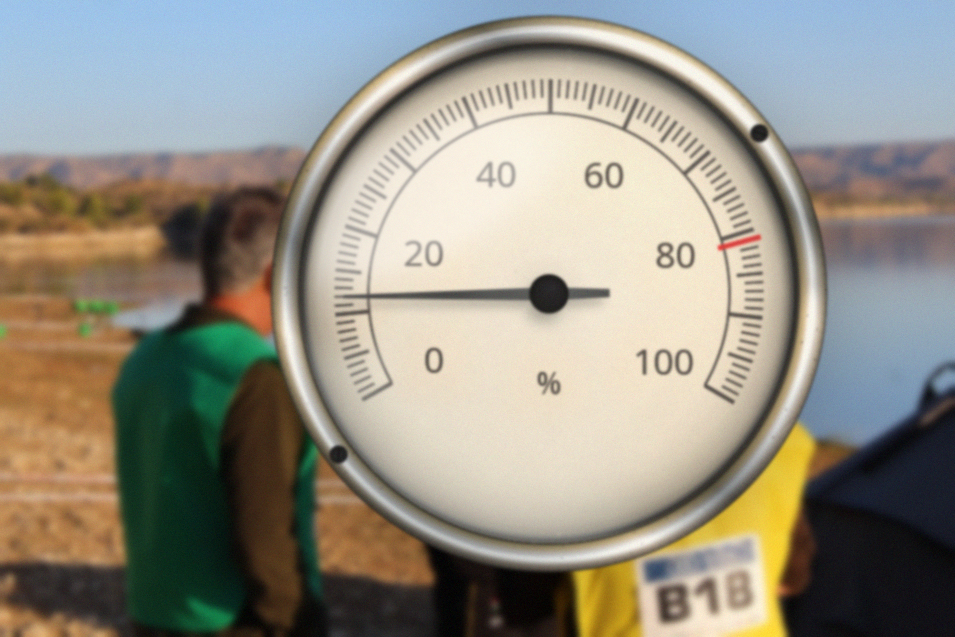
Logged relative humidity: 12 (%)
